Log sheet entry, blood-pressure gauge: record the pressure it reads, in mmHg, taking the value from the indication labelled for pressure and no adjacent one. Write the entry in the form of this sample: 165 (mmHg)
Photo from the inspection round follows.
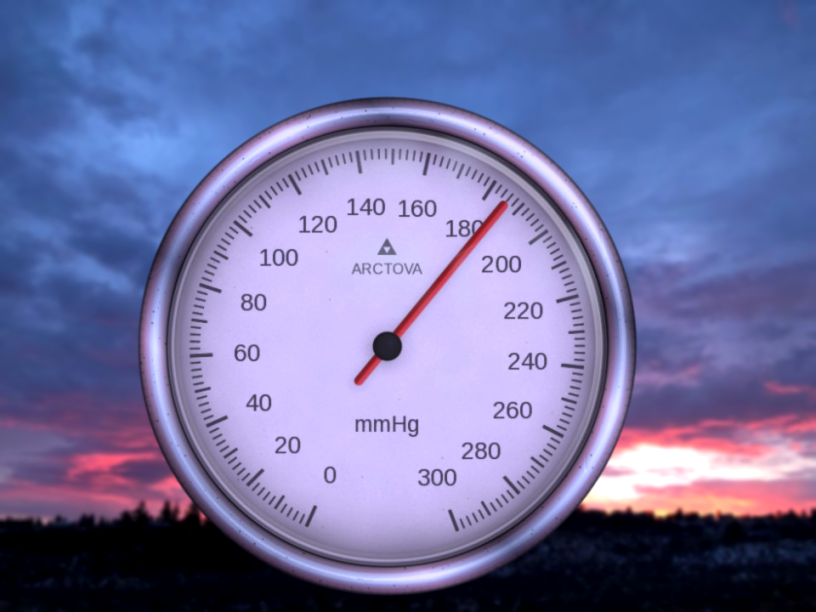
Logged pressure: 186 (mmHg)
